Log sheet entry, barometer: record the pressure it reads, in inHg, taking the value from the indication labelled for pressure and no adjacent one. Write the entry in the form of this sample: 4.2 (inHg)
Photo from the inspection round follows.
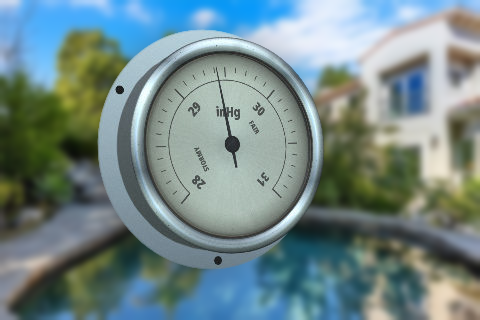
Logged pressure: 29.4 (inHg)
